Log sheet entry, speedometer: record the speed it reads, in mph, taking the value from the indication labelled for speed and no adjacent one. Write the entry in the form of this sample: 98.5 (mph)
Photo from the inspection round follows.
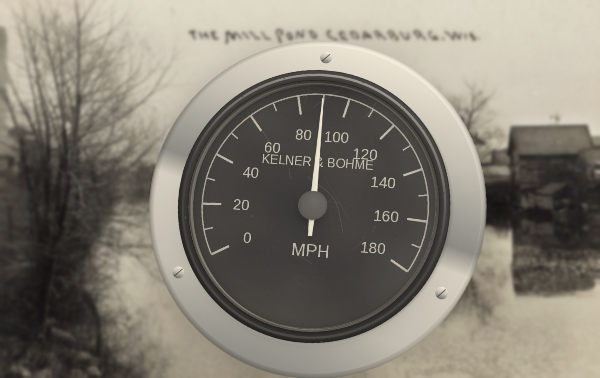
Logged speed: 90 (mph)
